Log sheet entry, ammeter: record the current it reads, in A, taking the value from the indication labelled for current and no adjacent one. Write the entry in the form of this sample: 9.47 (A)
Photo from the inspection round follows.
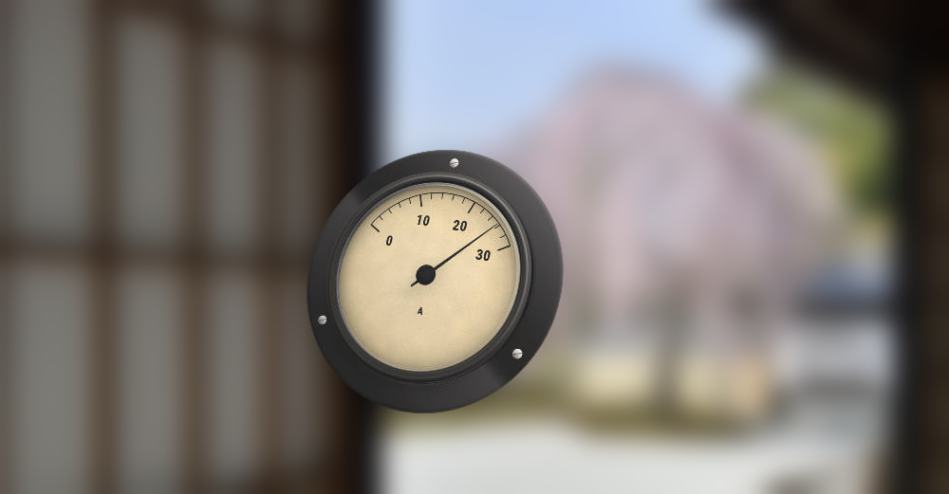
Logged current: 26 (A)
